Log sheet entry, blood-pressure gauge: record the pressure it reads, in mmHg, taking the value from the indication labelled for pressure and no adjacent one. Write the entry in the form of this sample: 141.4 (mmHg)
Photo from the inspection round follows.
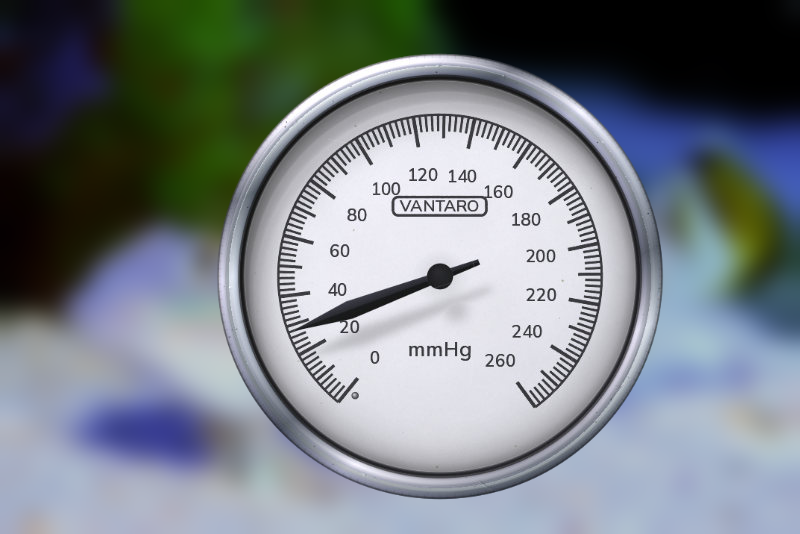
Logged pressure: 28 (mmHg)
